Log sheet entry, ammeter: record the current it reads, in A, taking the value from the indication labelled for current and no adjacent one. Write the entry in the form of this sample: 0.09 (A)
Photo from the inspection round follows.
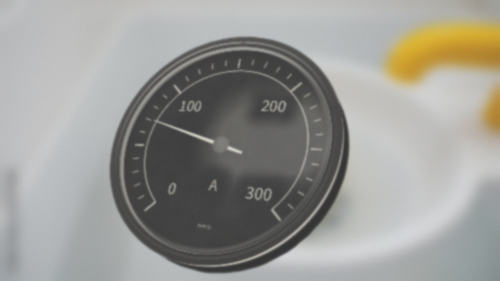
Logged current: 70 (A)
